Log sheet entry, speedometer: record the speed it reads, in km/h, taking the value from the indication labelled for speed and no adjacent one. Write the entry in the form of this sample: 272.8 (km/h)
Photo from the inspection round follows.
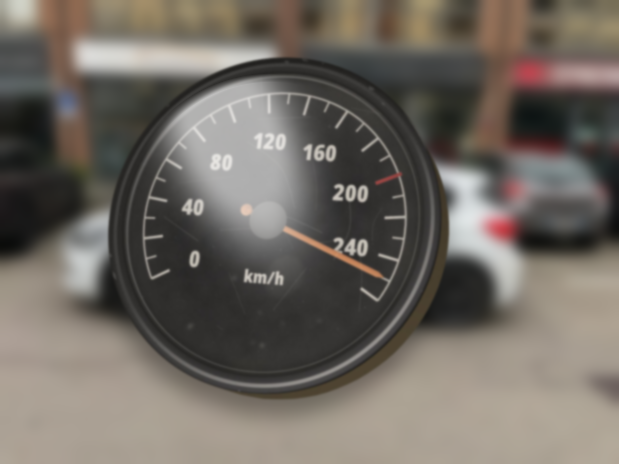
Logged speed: 250 (km/h)
